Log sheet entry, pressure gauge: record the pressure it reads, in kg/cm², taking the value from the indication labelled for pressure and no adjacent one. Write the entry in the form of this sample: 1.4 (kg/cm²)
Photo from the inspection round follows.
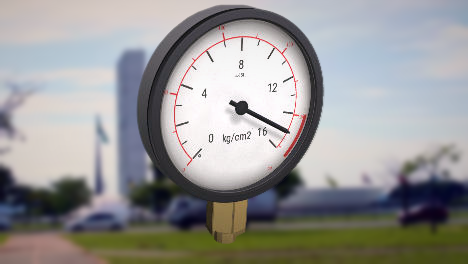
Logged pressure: 15 (kg/cm²)
